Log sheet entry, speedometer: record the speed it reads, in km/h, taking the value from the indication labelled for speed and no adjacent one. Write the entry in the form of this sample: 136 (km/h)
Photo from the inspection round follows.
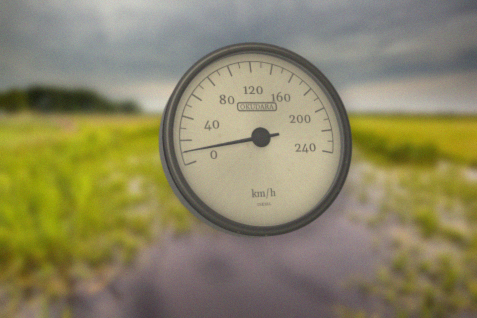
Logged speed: 10 (km/h)
